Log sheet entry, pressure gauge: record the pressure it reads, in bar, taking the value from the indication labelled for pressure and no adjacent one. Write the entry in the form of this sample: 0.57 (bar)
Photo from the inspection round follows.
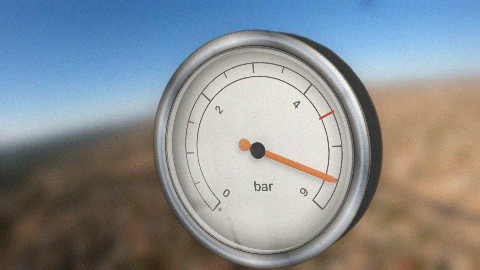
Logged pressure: 5.5 (bar)
